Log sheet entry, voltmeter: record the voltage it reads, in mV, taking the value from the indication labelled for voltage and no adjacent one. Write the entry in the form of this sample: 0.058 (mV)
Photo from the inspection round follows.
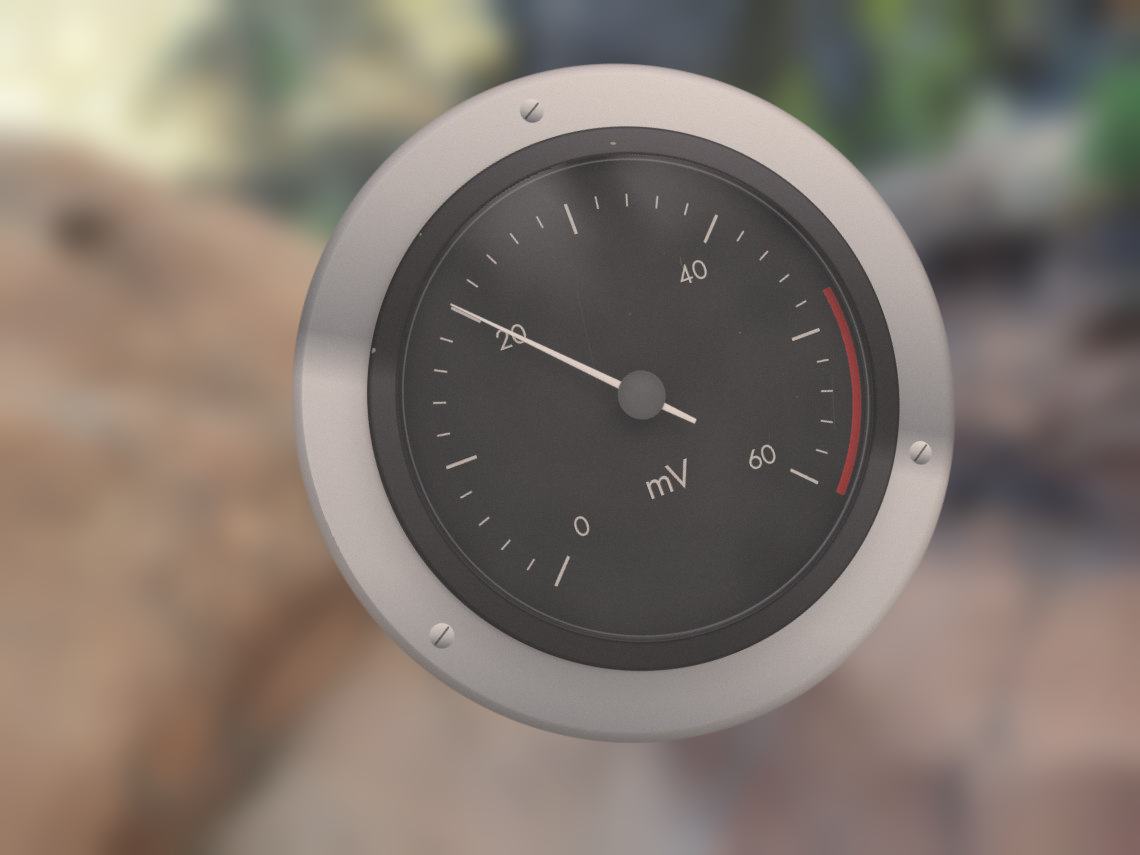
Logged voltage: 20 (mV)
